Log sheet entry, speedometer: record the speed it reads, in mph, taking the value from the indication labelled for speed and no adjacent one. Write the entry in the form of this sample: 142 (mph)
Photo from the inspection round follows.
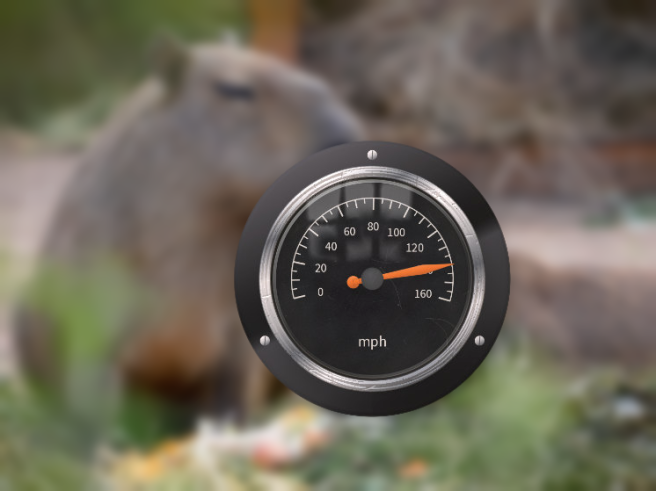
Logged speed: 140 (mph)
